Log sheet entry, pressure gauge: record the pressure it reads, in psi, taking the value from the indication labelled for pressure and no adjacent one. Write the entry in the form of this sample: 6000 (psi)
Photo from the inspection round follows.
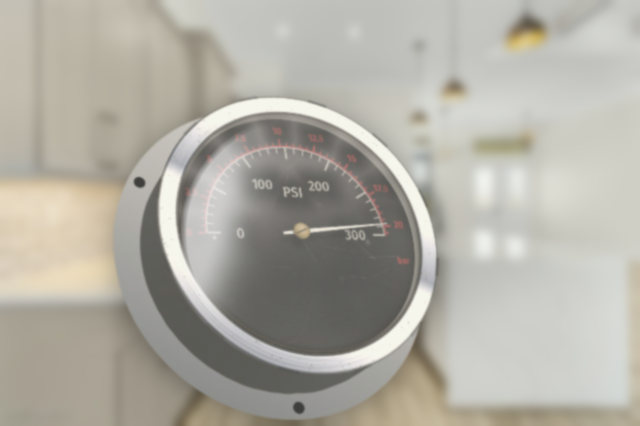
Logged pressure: 290 (psi)
